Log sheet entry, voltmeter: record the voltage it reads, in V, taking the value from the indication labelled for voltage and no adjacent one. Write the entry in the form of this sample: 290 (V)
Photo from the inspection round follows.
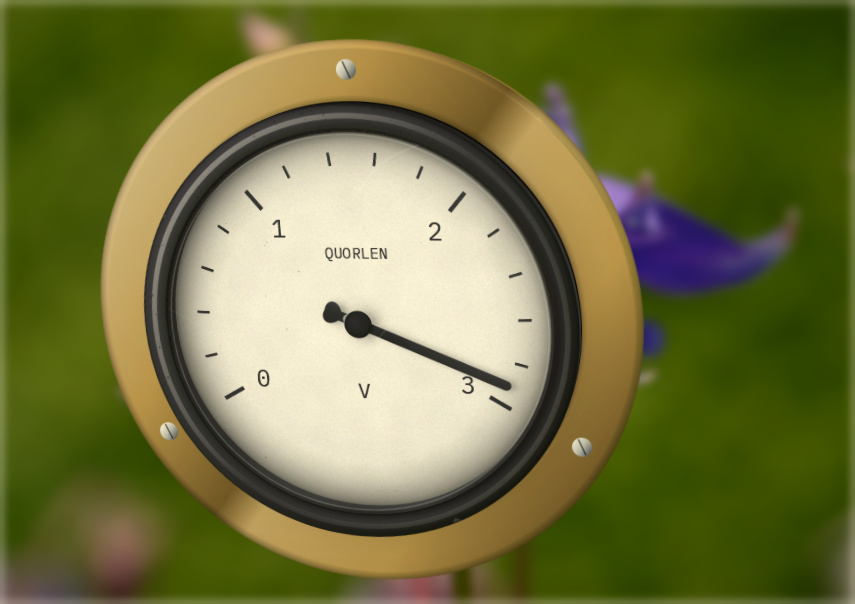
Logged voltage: 2.9 (V)
